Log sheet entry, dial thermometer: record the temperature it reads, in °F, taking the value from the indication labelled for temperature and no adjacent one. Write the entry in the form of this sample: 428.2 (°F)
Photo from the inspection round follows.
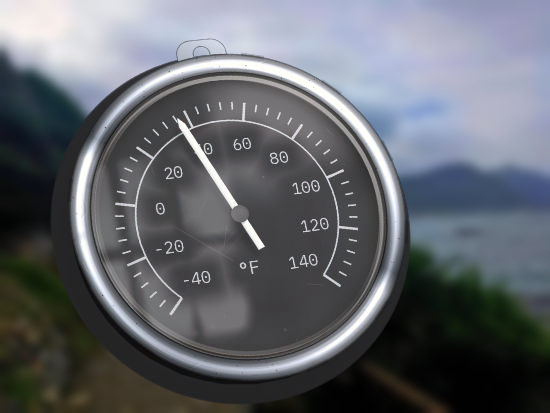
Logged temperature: 36 (°F)
